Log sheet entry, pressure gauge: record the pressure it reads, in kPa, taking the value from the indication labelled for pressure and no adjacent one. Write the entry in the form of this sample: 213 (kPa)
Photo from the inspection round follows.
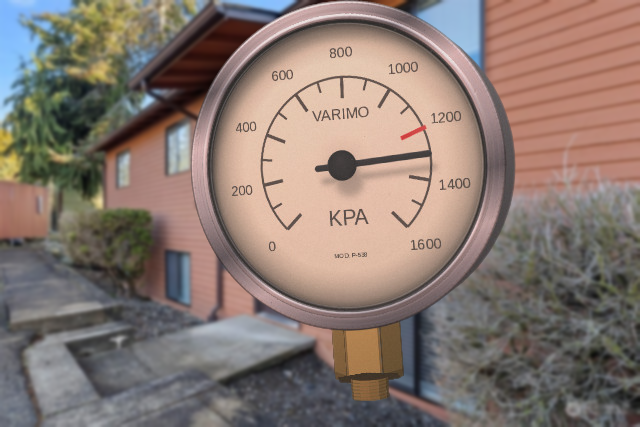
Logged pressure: 1300 (kPa)
